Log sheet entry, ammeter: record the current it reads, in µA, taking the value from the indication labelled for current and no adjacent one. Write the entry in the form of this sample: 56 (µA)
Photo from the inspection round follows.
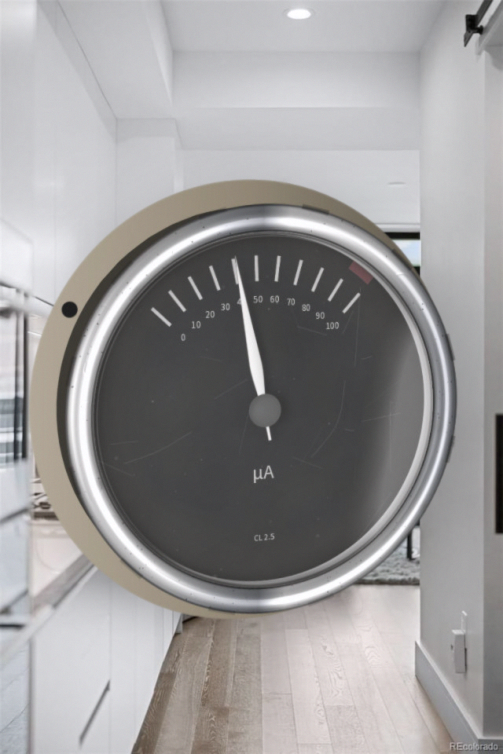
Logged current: 40 (µA)
